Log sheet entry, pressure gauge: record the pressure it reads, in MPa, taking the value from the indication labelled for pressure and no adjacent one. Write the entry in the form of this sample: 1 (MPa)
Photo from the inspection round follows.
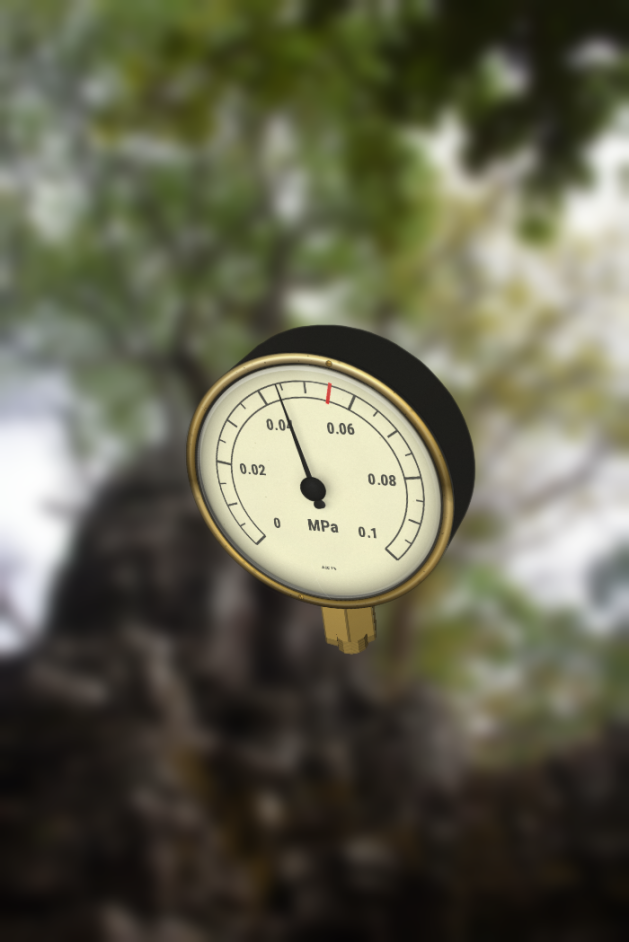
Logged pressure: 0.045 (MPa)
